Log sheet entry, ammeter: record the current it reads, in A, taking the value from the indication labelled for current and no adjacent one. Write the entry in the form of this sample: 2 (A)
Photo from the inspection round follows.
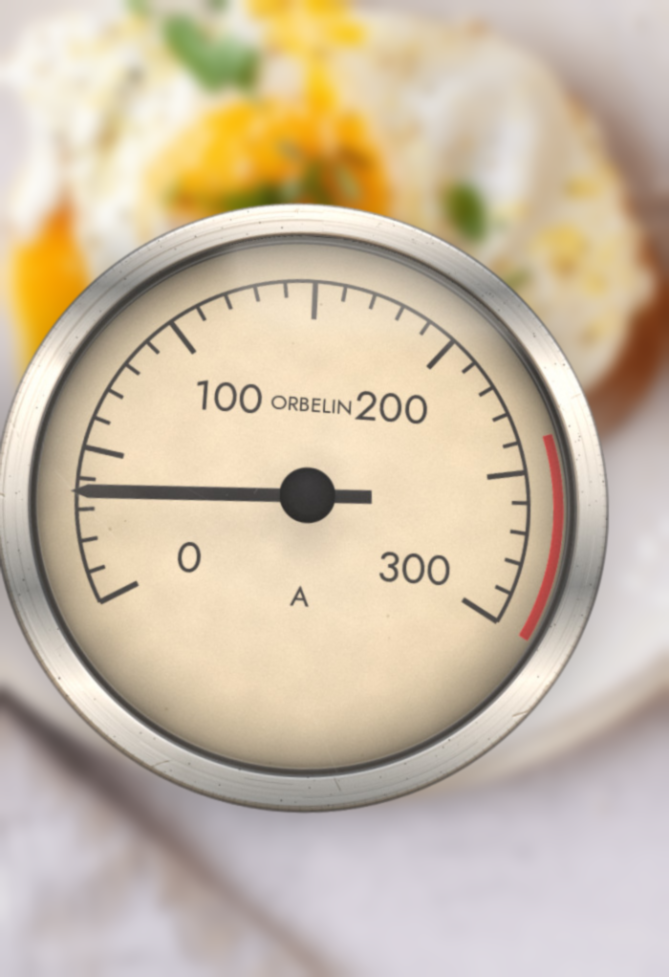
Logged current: 35 (A)
